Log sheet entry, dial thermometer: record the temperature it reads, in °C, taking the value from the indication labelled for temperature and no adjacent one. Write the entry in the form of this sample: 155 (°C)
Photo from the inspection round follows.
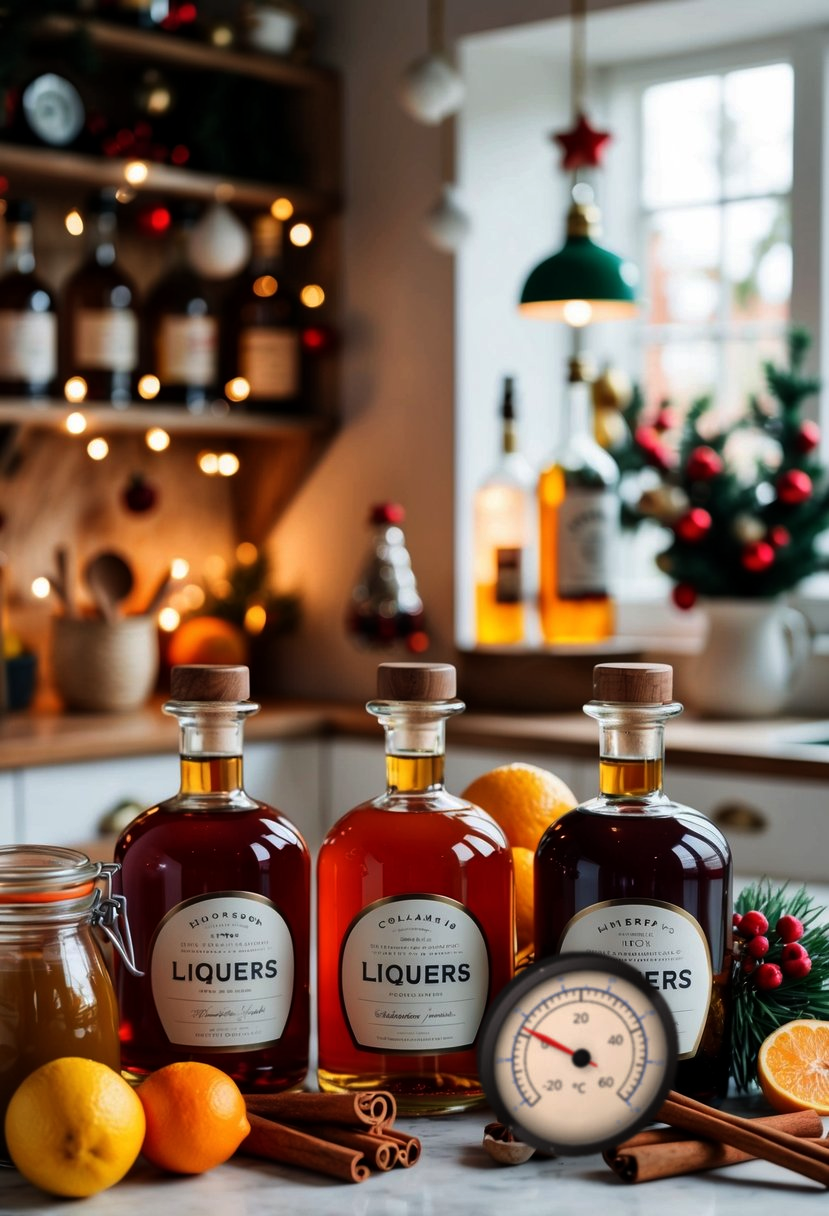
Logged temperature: 2 (°C)
